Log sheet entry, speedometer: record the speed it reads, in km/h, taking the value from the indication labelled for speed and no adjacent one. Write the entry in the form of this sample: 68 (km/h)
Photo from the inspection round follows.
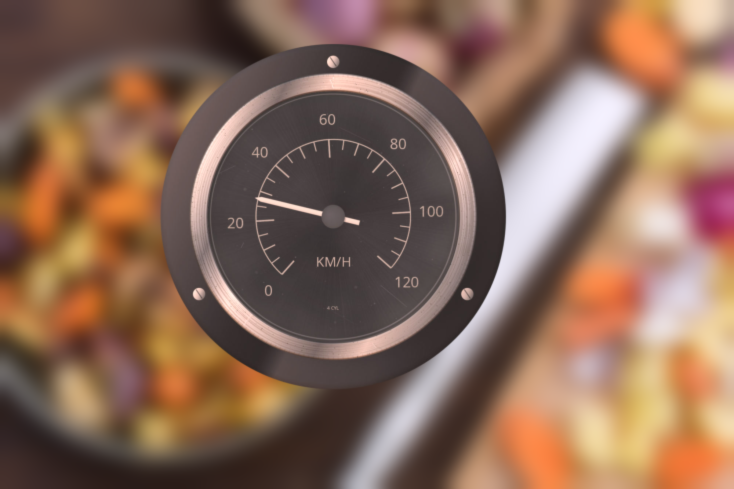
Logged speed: 27.5 (km/h)
